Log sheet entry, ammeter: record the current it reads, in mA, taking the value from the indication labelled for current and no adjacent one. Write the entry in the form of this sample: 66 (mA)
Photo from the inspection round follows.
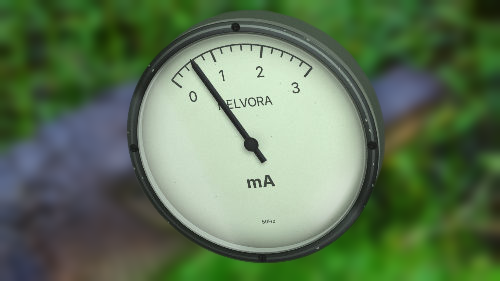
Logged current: 0.6 (mA)
